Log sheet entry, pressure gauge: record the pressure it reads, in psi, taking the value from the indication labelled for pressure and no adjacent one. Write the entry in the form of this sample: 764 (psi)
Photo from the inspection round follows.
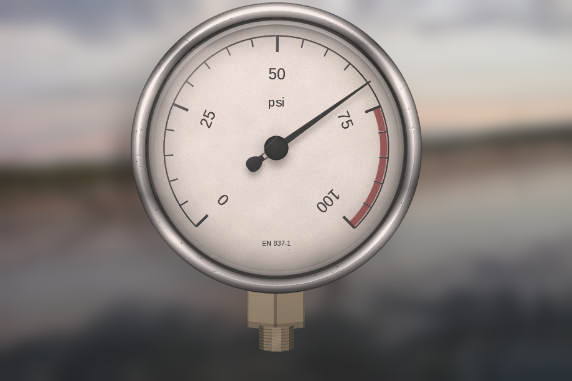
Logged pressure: 70 (psi)
